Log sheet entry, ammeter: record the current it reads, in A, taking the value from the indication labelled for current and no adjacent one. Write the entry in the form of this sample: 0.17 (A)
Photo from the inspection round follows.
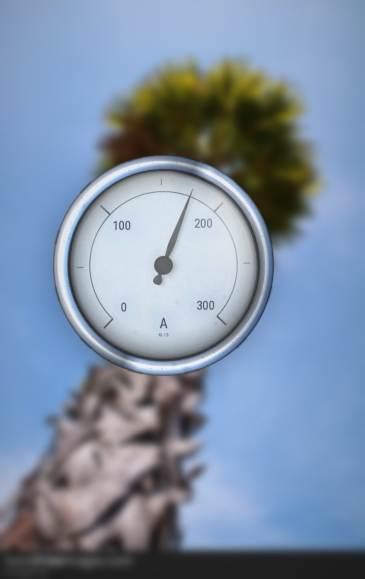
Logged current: 175 (A)
